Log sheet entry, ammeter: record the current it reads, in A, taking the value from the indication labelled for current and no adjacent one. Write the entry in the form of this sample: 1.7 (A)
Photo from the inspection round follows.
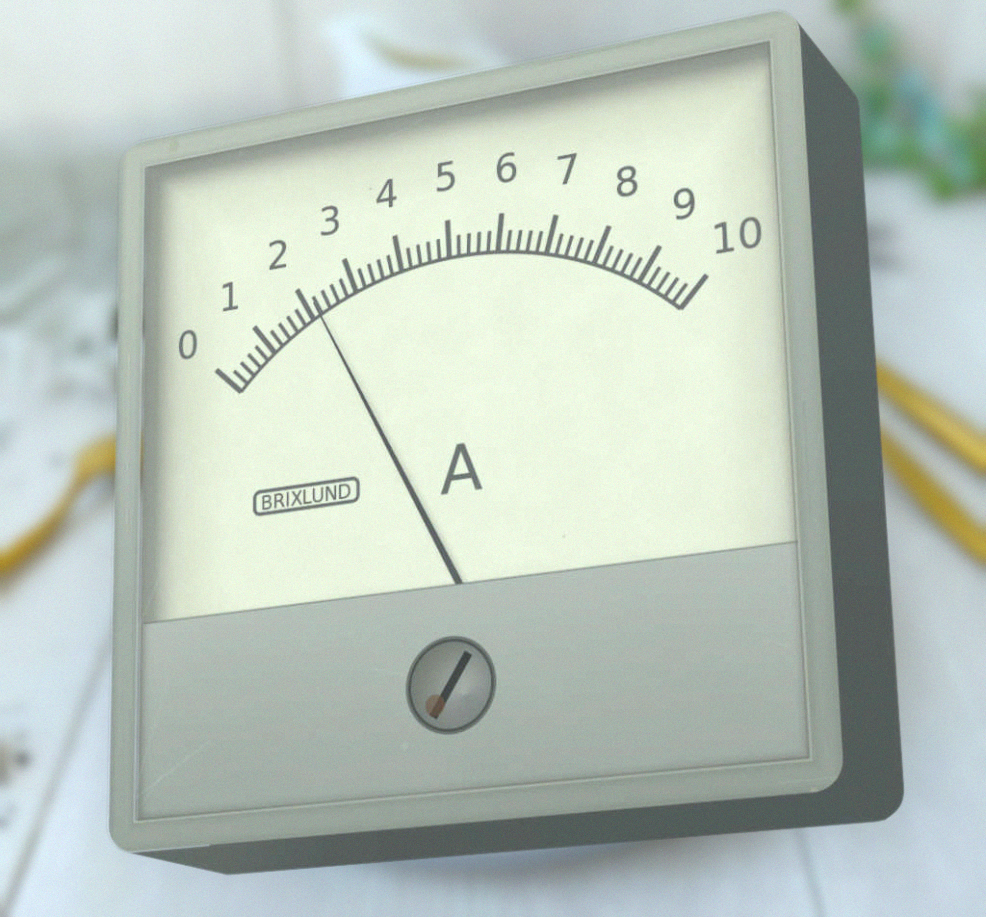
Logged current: 2.2 (A)
